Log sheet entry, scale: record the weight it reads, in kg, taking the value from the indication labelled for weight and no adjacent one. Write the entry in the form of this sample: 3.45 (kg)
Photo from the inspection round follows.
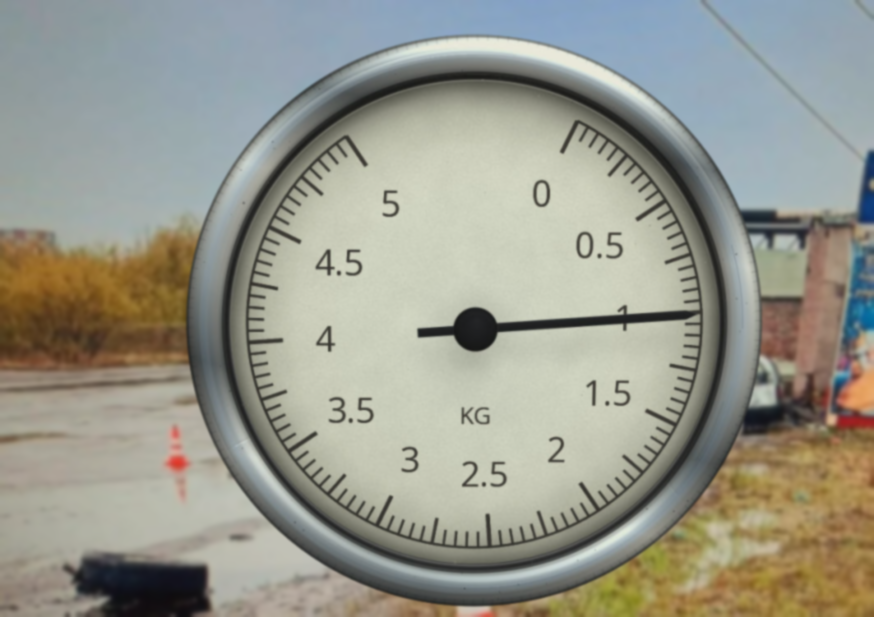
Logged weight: 1 (kg)
